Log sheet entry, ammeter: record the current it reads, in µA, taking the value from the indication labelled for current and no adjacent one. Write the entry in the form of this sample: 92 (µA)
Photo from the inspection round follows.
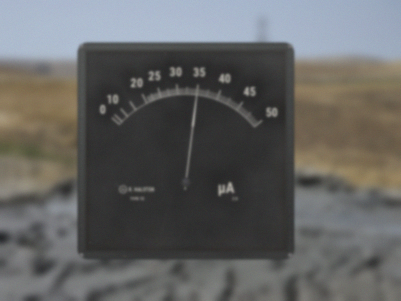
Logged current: 35 (µA)
